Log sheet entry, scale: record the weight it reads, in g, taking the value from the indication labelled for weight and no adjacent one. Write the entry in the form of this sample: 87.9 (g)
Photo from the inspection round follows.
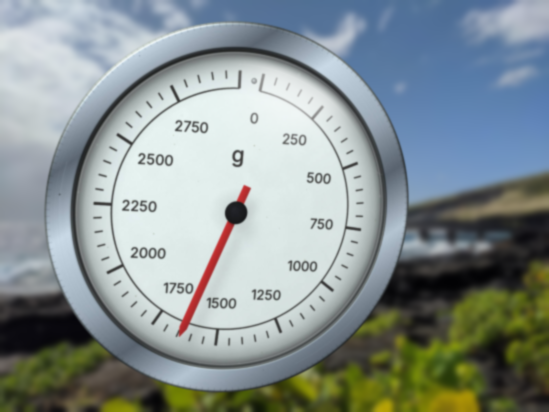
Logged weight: 1650 (g)
